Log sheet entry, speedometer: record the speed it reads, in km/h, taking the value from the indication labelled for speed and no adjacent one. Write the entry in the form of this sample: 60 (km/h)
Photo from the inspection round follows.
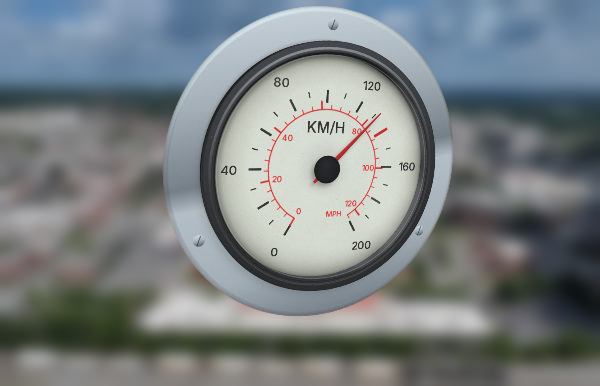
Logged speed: 130 (km/h)
